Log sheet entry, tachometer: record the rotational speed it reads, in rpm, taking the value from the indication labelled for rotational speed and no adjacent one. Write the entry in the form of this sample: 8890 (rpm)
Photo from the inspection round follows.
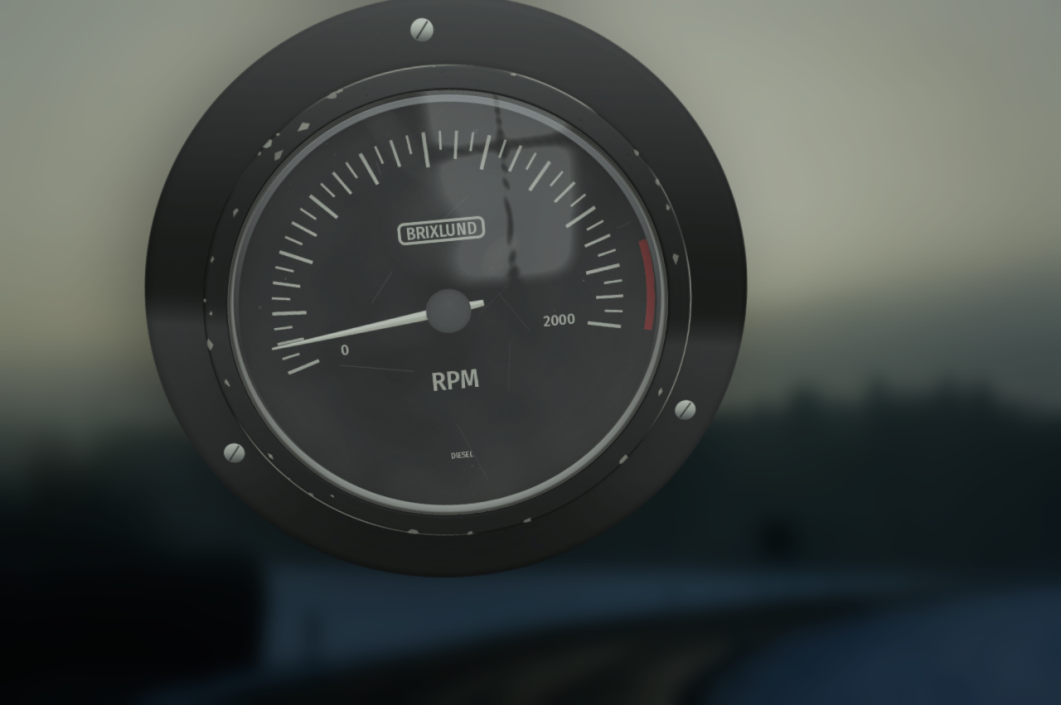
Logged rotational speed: 100 (rpm)
